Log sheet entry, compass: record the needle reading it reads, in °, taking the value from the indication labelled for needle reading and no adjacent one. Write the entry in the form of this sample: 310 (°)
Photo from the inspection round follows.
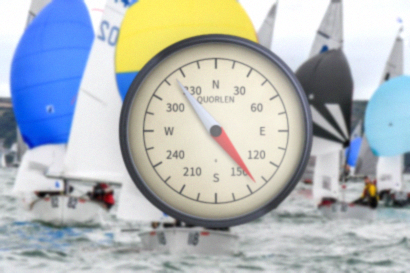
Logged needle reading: 142.5 (°)
